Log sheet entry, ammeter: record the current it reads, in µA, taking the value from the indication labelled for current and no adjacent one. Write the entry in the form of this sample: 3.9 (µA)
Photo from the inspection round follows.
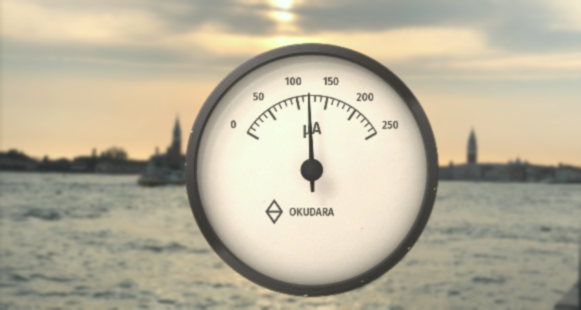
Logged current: 120 (µA)
